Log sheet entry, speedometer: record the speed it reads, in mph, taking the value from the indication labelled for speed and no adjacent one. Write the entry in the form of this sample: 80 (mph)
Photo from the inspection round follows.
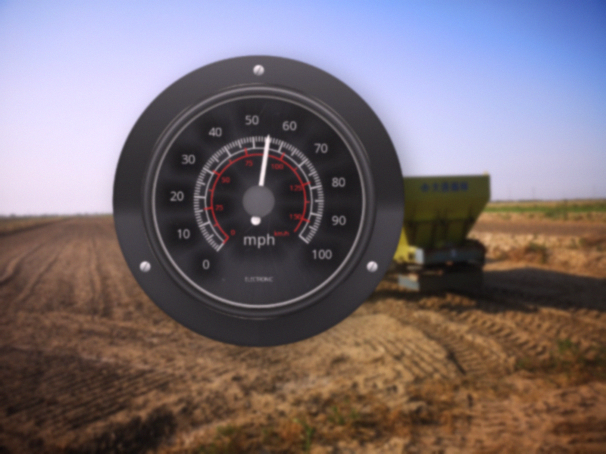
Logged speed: 55 (mph)
